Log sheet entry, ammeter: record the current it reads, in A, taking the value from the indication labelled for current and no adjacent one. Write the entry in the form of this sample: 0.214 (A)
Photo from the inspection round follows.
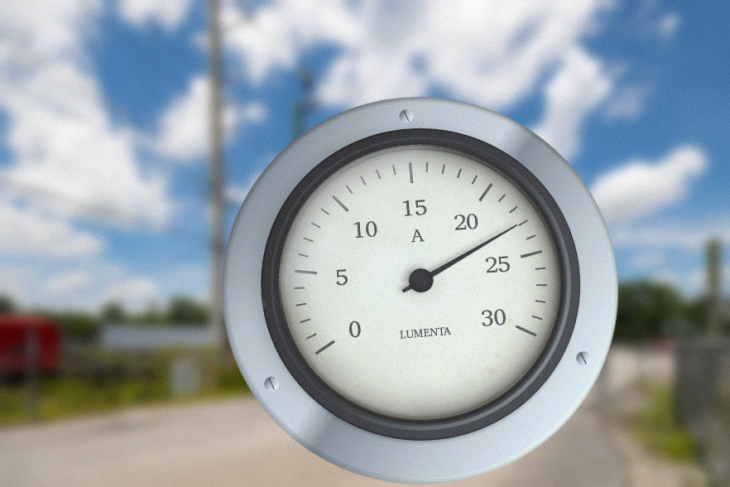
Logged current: 23 (A)
